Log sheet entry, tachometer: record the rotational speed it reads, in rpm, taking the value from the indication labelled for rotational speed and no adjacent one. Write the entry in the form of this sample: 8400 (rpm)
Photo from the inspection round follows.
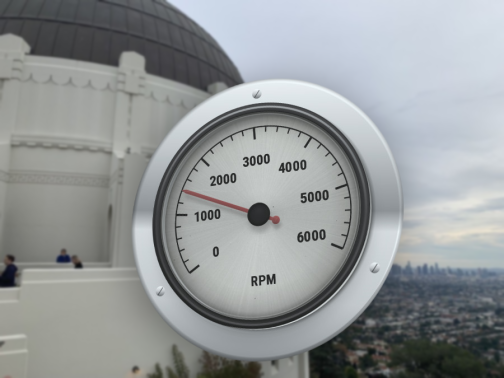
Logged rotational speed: 1400 (rpm)
